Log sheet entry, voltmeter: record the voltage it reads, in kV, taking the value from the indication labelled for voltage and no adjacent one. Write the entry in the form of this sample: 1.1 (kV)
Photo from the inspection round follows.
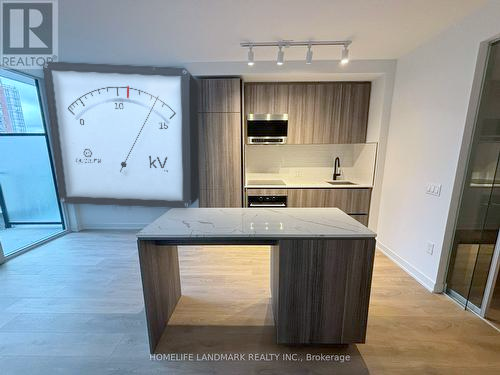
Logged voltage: 13.5 (kV)
